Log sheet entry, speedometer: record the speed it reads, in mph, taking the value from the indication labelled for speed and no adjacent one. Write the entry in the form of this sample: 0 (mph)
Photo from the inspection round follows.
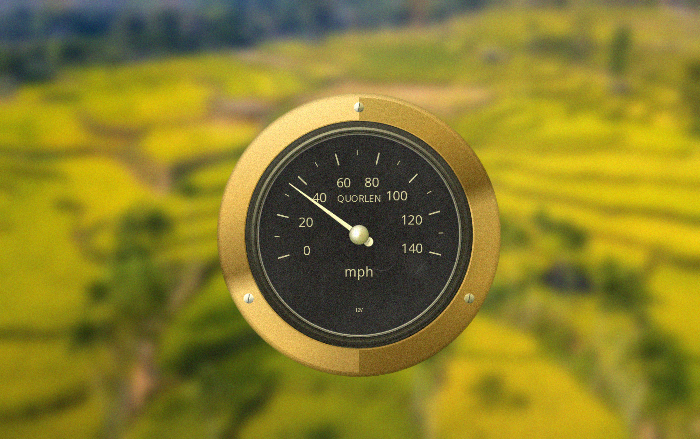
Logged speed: 35 (mph)
